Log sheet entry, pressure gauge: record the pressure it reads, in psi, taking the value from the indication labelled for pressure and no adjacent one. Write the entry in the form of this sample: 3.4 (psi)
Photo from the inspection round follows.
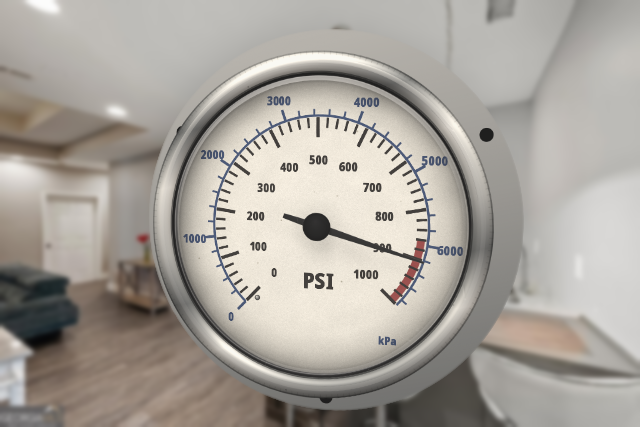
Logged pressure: 900 (psi)
